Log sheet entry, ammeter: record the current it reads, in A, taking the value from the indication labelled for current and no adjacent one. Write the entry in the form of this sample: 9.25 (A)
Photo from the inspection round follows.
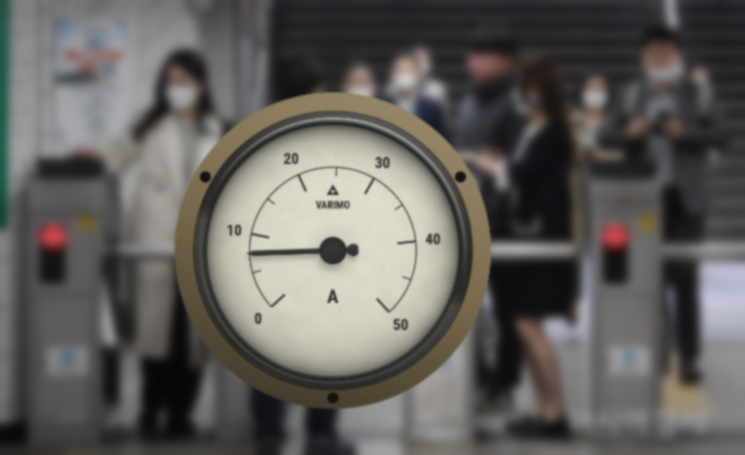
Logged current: 7.5 (A)
